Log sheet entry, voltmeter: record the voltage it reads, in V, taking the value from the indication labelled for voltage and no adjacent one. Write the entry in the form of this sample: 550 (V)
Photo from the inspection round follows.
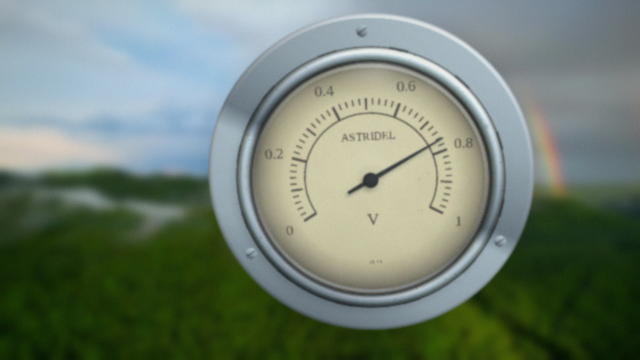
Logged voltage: 0.76 (V)
